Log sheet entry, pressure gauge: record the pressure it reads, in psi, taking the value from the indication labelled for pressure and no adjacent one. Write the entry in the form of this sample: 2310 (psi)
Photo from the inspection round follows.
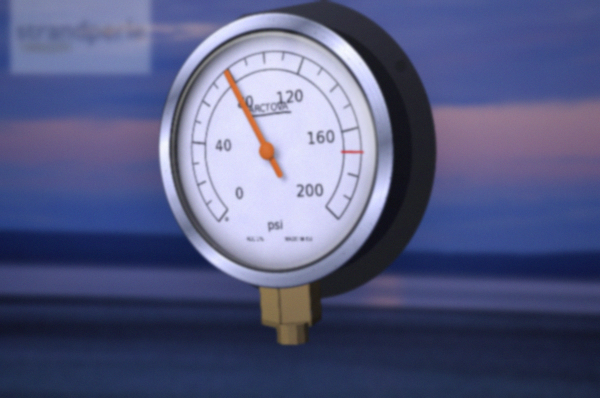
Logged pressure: 80 (psi)
